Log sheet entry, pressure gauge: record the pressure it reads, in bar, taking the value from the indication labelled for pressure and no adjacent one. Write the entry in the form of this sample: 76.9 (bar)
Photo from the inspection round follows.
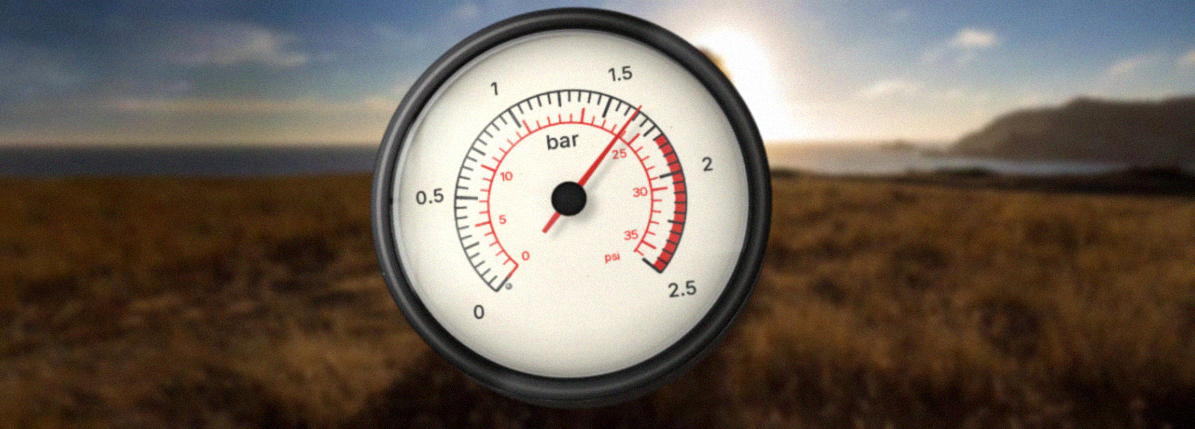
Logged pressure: 1.65 (bar)
